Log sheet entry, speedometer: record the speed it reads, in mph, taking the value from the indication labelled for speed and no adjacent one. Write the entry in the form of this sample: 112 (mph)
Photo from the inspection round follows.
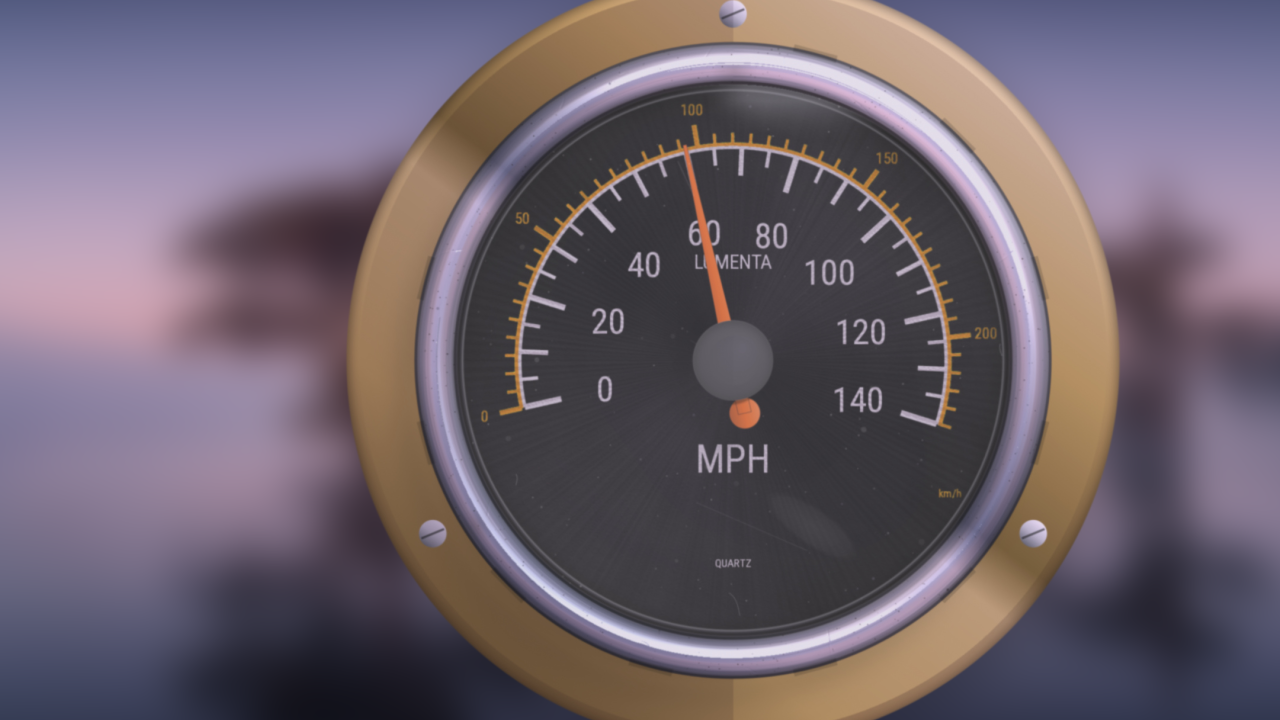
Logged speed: 60 (mph)
